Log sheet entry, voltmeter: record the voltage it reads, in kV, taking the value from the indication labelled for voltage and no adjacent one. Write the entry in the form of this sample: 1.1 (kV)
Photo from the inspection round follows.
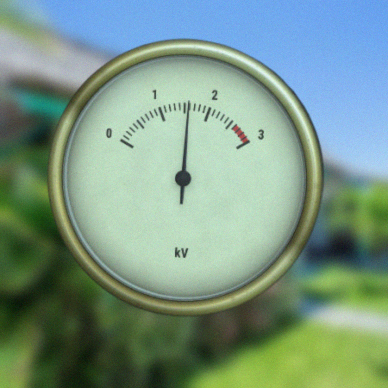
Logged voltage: 1.6 (kV)
